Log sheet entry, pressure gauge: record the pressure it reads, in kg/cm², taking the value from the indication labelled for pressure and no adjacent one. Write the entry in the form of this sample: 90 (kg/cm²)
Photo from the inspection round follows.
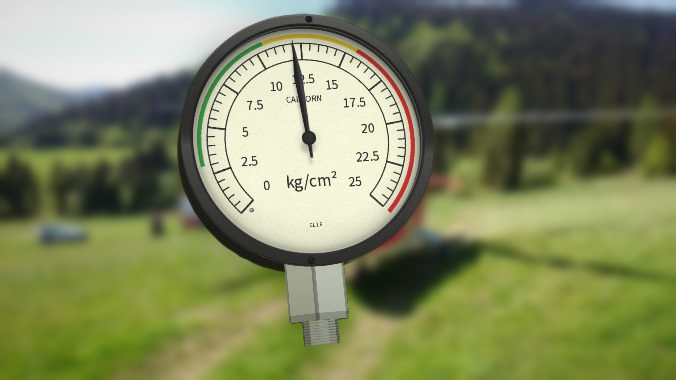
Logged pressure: 12 (kg/cm²)
